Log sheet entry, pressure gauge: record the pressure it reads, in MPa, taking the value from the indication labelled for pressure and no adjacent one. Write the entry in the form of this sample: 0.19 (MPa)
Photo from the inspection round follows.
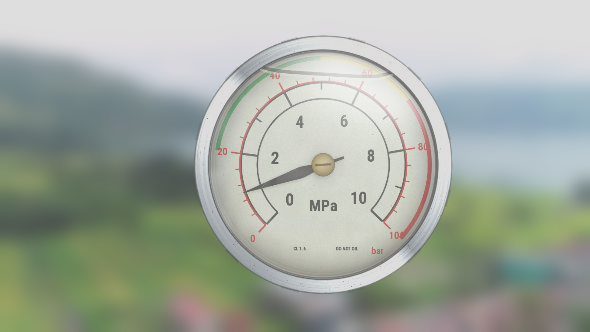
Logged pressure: 1 (MPa)
